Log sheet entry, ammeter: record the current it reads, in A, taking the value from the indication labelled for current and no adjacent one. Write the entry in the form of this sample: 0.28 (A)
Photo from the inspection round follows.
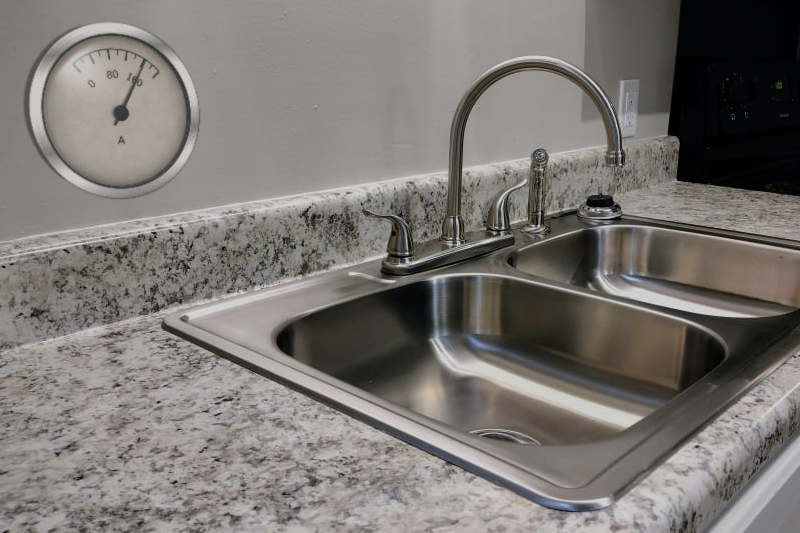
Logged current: 160 (A)
